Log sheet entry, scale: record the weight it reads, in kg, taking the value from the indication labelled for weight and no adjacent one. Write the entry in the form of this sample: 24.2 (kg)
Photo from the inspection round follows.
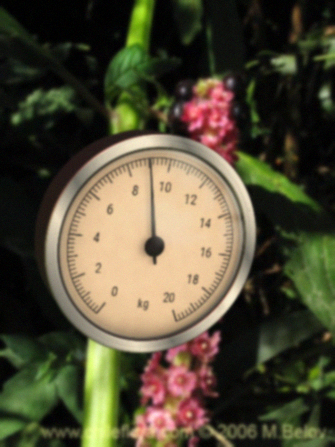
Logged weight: 9 (kg)
